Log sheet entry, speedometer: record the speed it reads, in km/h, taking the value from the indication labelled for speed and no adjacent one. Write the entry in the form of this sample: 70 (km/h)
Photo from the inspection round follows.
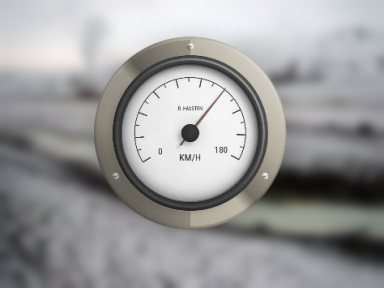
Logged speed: 120 (km/h)
